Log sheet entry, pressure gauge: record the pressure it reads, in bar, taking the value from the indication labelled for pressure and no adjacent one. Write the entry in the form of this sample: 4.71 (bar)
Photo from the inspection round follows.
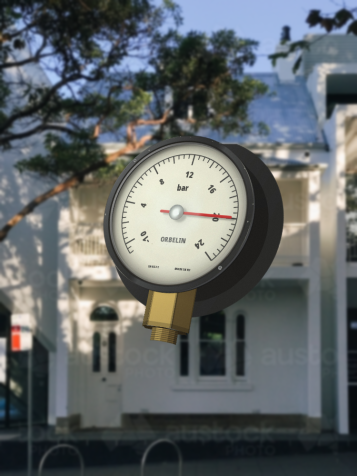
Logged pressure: 20 (bar)
